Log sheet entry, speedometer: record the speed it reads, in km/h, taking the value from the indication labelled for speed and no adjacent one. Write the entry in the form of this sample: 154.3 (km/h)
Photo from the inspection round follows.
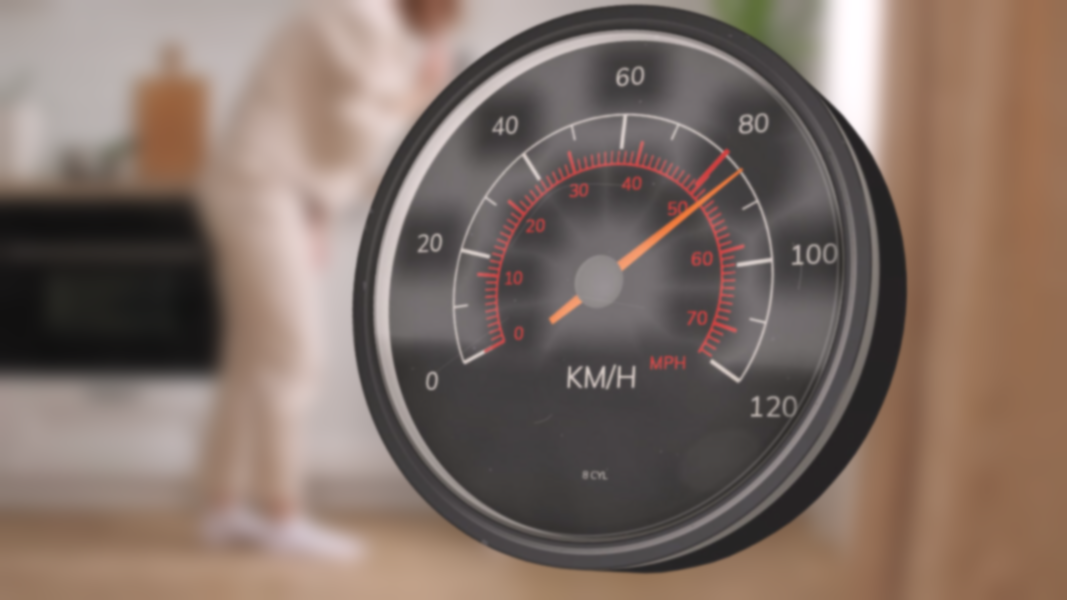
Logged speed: 85 (km/h)
